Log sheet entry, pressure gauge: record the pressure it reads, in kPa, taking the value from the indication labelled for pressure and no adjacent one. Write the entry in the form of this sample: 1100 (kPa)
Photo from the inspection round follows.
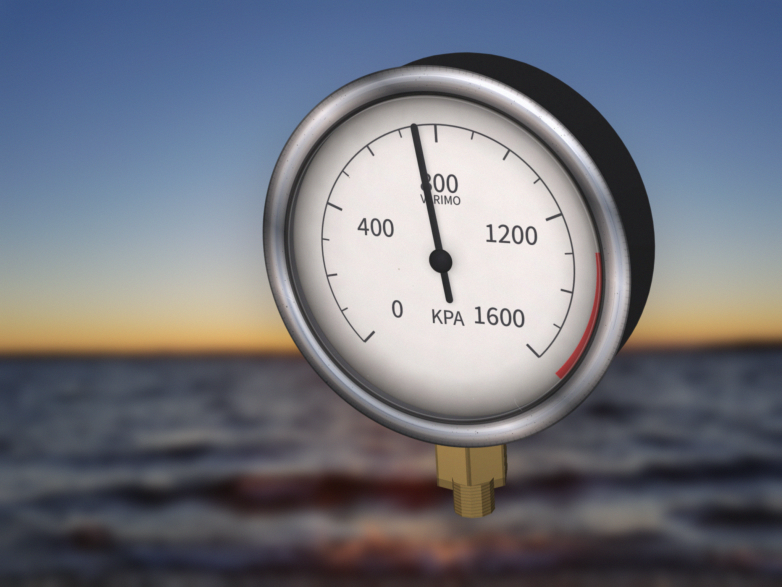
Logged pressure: 750 (kPa)
